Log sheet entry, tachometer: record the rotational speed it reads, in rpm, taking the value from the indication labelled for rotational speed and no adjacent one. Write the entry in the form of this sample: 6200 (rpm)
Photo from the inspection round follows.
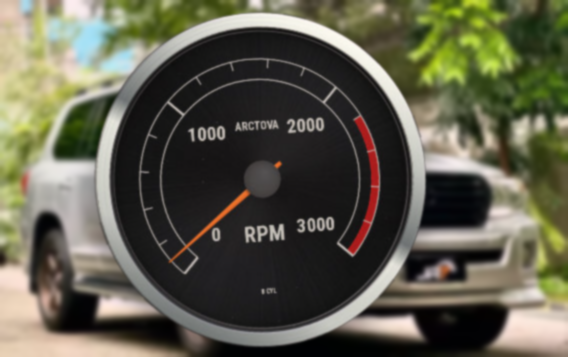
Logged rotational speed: 100 (rpm)
